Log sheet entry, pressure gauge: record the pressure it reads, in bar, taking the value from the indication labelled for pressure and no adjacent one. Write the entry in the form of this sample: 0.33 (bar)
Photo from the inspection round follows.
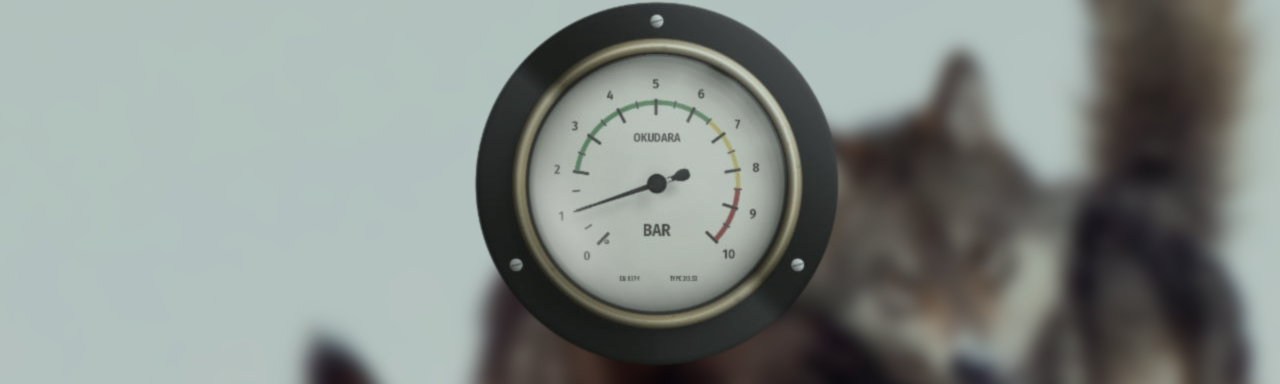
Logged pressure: 1 (bar)
